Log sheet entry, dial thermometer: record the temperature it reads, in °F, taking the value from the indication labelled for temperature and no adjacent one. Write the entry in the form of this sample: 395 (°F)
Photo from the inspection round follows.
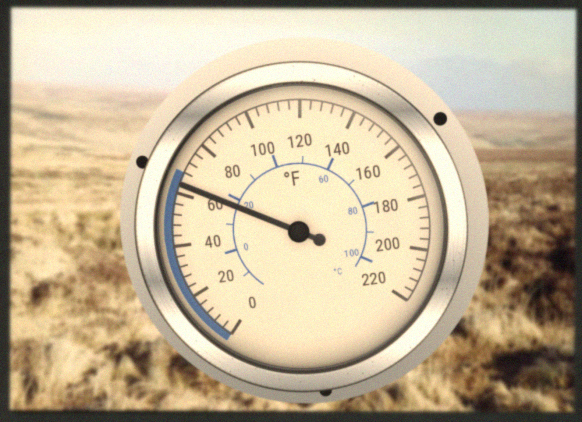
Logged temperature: 64 (°F)
